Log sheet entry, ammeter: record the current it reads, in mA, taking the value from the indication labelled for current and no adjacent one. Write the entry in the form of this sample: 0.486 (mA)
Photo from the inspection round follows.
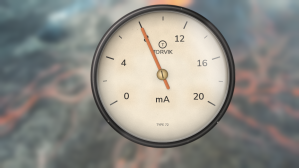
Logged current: 8 (mA)
